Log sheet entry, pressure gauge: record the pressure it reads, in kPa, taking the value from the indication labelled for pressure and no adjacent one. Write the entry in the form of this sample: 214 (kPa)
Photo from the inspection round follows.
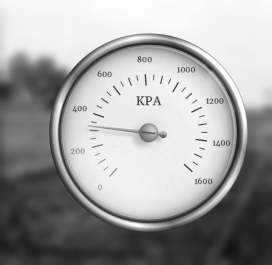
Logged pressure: 325 (kPa)
